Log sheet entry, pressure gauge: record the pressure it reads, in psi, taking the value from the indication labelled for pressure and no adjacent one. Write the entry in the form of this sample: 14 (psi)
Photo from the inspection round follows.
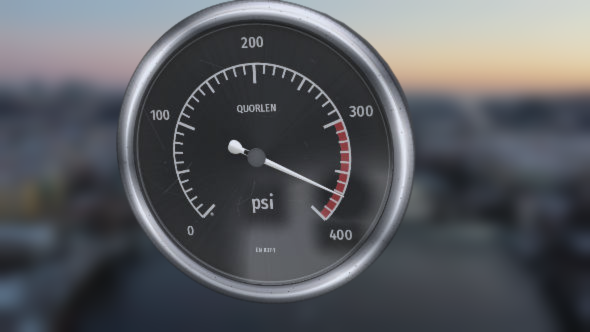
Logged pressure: 370 (psi)
